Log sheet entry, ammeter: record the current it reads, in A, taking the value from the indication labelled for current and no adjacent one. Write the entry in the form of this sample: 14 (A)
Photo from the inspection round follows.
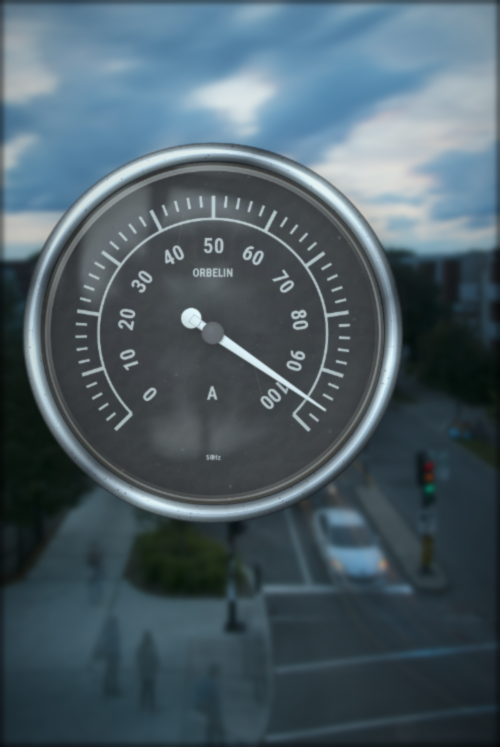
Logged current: 96 (A)
